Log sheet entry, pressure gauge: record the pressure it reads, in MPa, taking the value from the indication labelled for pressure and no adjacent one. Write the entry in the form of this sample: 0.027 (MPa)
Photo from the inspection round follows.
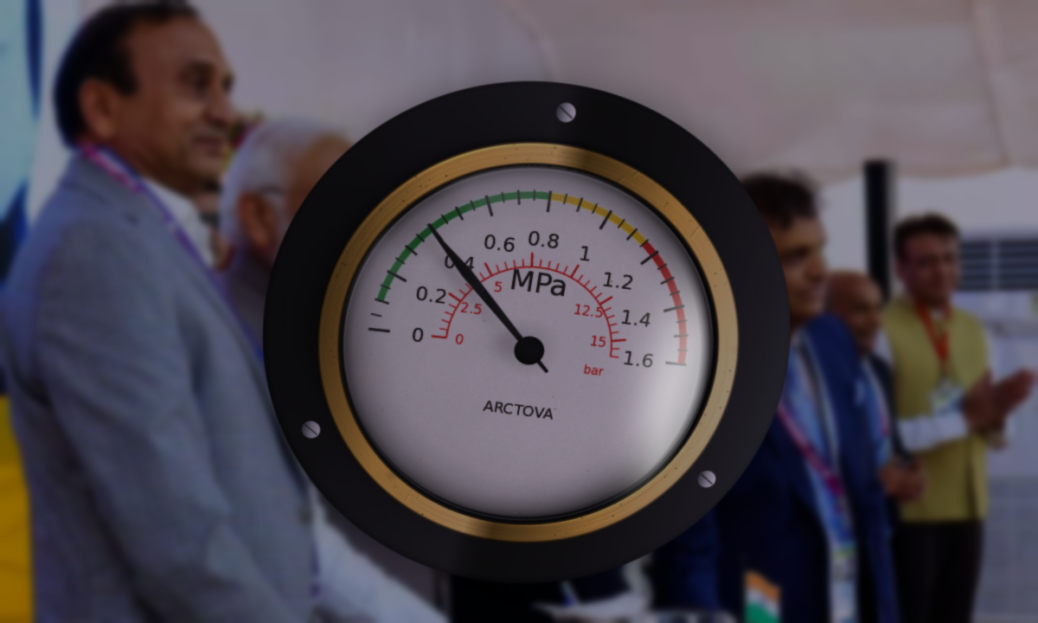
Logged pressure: 0.4 (MPa)
